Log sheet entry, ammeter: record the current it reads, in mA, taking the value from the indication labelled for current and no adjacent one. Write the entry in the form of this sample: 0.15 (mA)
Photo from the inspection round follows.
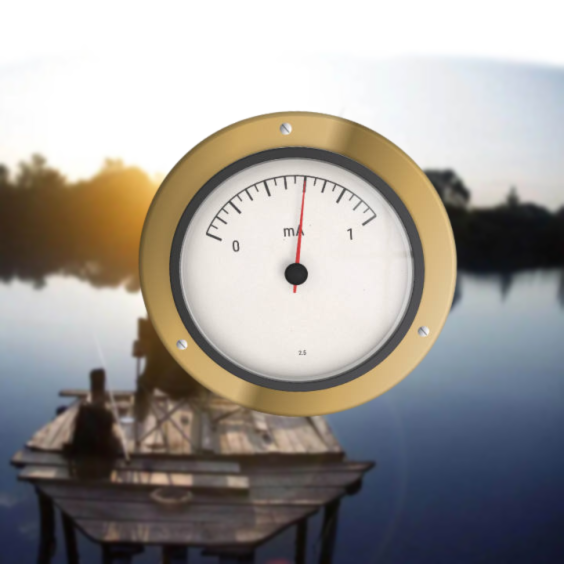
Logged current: 0.6 (mA)
